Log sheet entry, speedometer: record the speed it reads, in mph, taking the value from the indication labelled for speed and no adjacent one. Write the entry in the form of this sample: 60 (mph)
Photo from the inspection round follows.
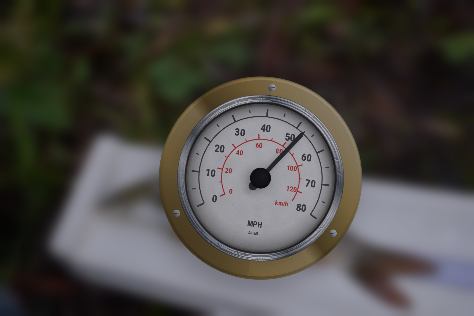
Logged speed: 52.5 (mph)
